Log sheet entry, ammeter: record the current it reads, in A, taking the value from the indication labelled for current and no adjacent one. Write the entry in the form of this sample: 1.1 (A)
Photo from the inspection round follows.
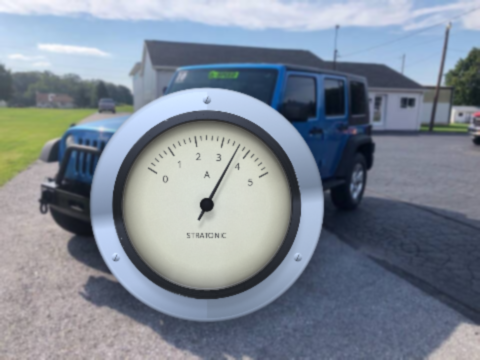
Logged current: 3.6 (A)
